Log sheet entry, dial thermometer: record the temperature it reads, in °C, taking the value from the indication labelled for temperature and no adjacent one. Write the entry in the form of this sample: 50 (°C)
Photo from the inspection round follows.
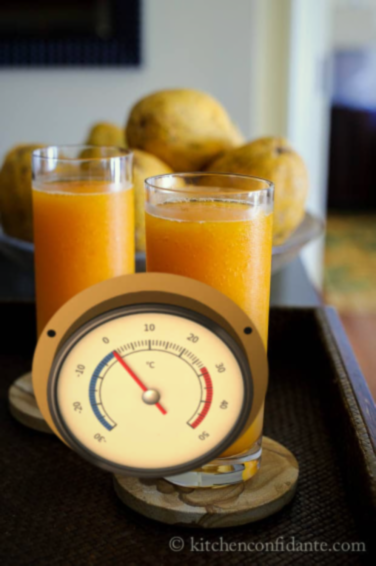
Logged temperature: 0 (°C)
